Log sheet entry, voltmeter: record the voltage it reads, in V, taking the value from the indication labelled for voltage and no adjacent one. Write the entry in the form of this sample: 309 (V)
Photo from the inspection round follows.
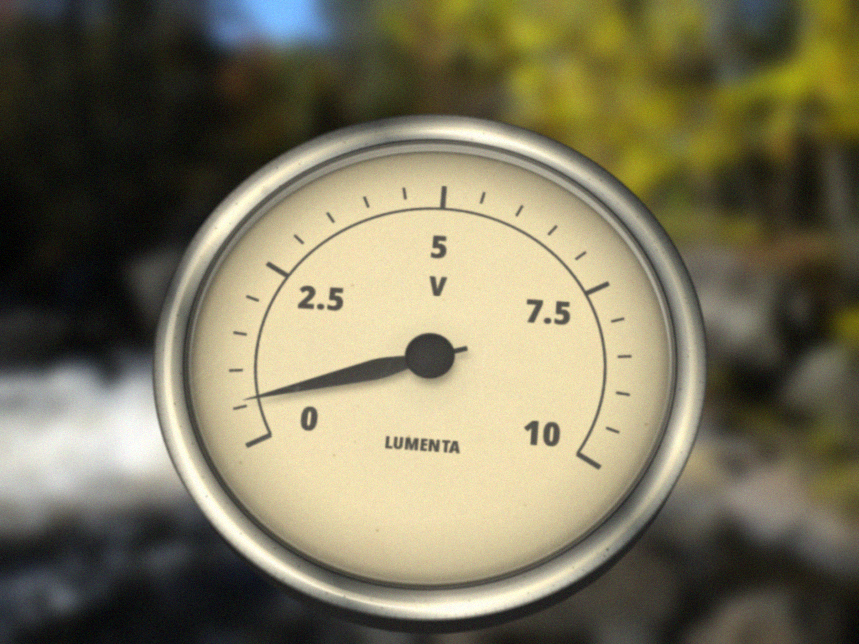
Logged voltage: 0.5 (V)
